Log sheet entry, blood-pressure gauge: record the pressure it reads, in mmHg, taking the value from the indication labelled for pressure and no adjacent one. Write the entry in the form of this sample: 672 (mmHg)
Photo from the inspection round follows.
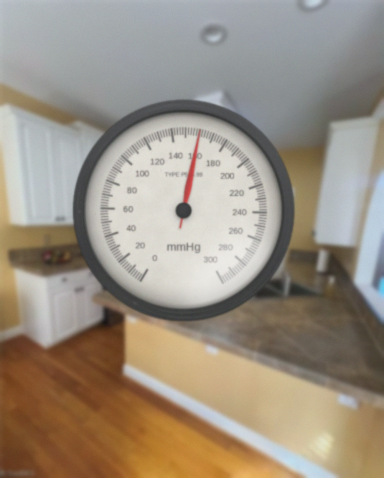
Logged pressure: 160 (mmHg)
